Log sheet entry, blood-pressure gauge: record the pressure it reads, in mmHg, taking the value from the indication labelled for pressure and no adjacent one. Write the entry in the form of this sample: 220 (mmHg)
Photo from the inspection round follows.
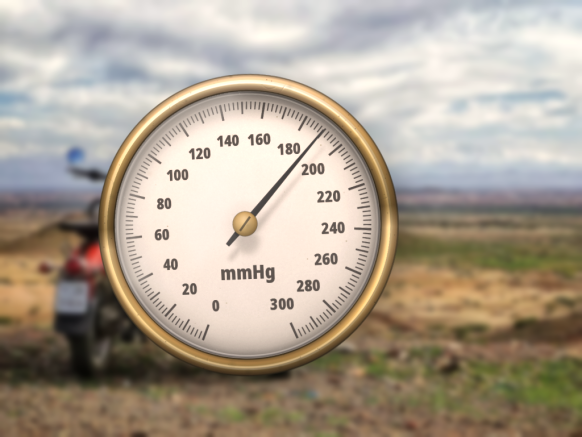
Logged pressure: 190 (mmHg)
